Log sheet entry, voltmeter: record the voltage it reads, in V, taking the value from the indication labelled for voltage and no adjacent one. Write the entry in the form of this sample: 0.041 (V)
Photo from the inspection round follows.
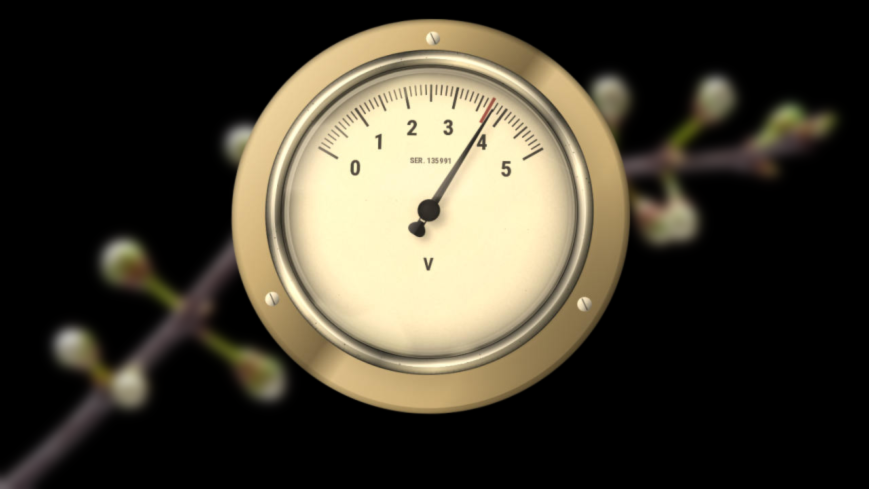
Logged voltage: 3.8 (V)
